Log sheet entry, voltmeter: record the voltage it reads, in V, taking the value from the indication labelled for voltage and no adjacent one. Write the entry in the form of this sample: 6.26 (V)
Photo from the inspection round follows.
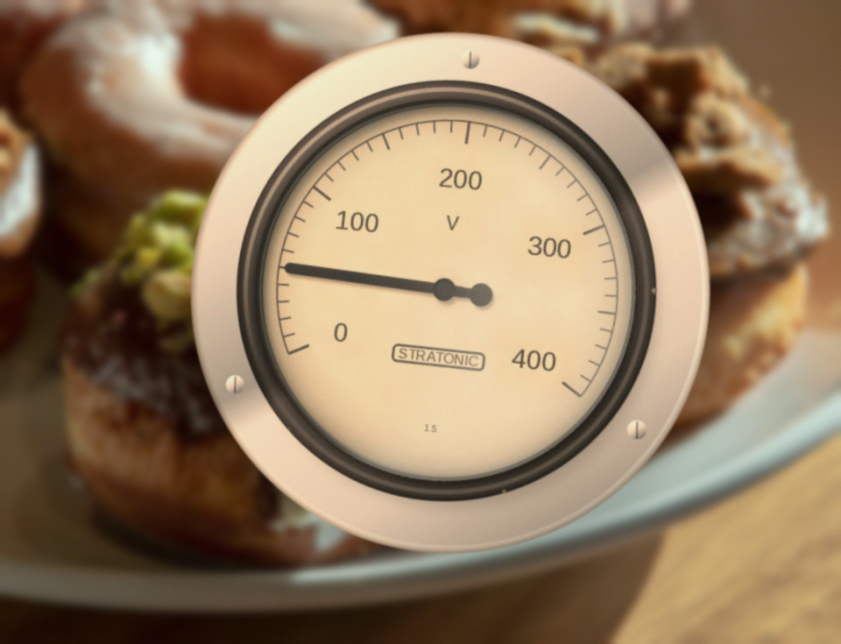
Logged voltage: 50 (V)
